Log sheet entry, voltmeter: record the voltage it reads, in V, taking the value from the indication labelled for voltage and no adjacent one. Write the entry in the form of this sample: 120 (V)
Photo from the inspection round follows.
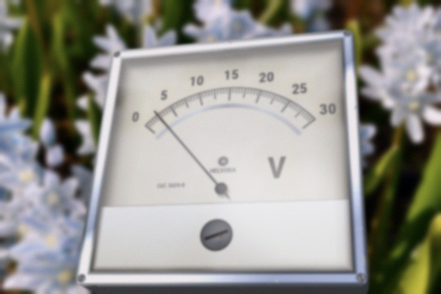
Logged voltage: 2.5 (V)
